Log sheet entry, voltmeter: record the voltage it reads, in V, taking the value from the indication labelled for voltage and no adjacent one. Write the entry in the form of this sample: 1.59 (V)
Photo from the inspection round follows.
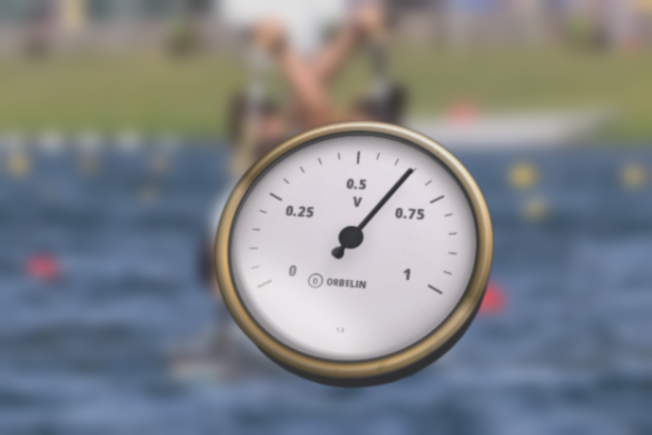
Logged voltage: 0.65 (V)
